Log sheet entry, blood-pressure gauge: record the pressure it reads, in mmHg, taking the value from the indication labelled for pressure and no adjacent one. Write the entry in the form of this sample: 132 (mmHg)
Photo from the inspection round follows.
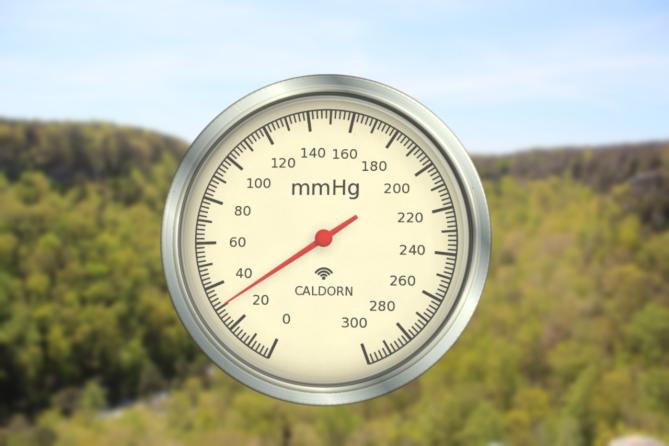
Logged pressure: 30 (mmHg)
